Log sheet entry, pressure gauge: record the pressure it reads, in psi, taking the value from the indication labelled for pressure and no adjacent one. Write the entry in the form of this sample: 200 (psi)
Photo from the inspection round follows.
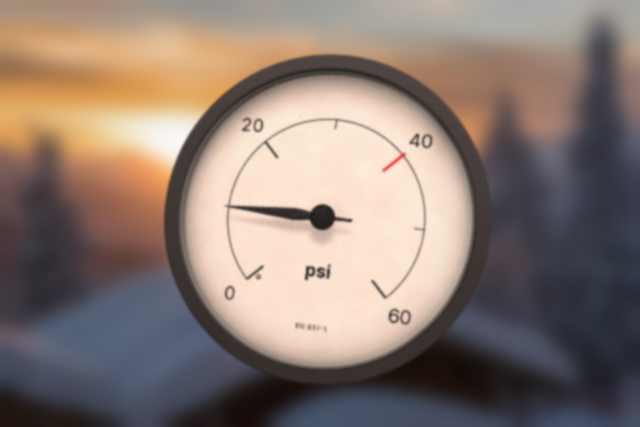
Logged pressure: 10 (psi)
